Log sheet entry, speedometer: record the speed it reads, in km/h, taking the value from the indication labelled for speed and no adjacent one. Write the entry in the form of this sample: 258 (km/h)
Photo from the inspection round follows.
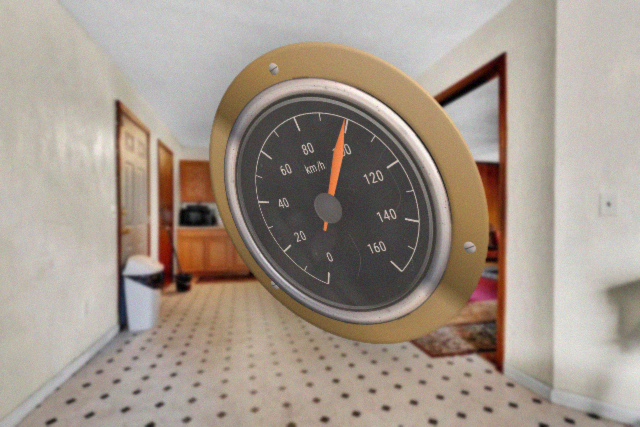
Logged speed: 100 (km/h)
